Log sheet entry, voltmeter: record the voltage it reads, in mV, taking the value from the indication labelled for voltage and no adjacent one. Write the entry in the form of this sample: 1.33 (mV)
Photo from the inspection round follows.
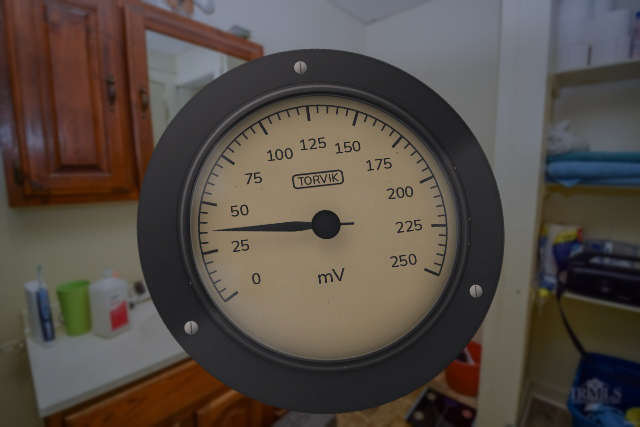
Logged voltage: 35 (mV)
